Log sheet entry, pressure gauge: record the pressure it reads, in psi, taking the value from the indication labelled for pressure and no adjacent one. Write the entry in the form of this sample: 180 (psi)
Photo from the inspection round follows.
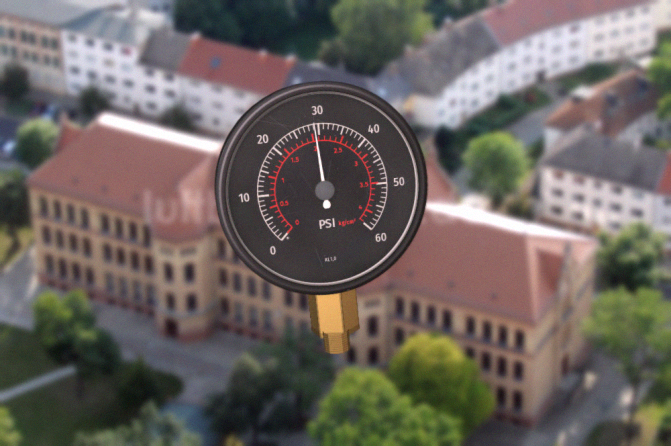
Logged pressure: 29 (psi)
